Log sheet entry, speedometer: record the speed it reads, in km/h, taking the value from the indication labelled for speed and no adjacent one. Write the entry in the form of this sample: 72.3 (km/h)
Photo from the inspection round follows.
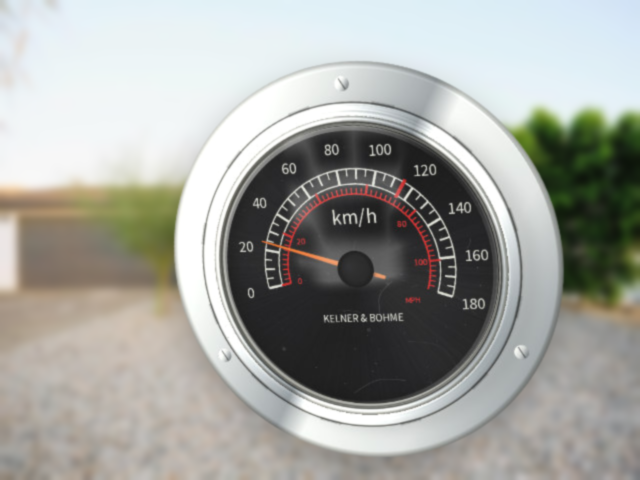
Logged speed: 25 (km/h)
